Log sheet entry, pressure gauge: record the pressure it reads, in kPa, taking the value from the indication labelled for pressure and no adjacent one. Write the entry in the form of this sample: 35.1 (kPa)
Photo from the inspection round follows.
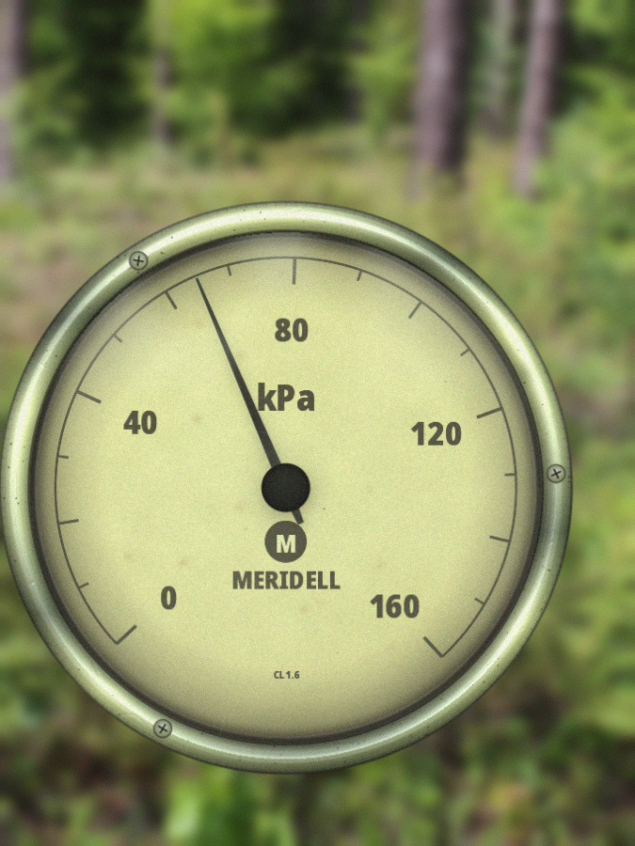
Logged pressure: 65 (kPa)
